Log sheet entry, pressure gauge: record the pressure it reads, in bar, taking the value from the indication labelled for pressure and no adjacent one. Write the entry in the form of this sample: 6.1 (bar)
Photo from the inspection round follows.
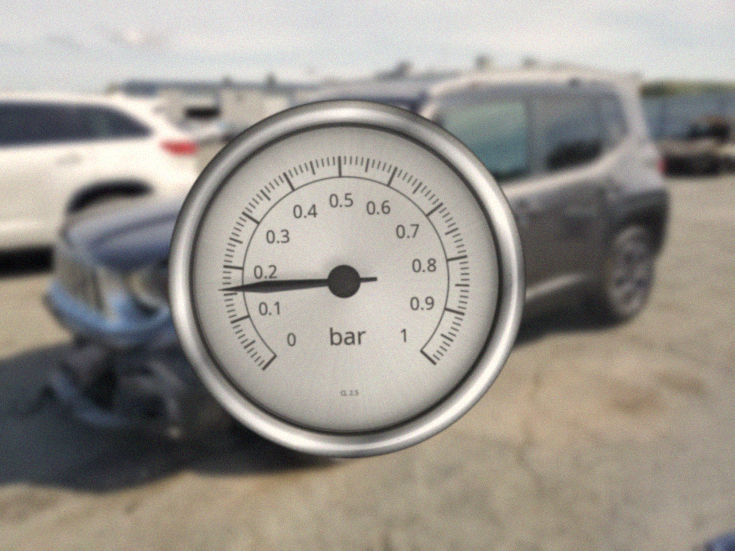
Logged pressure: 0.16 (bar)
